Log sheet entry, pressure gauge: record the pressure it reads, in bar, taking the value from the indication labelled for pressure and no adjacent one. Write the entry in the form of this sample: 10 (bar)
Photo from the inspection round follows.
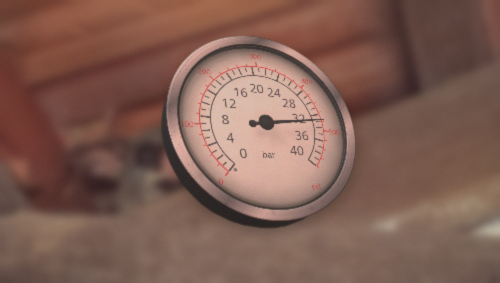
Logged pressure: 33 (bar)
